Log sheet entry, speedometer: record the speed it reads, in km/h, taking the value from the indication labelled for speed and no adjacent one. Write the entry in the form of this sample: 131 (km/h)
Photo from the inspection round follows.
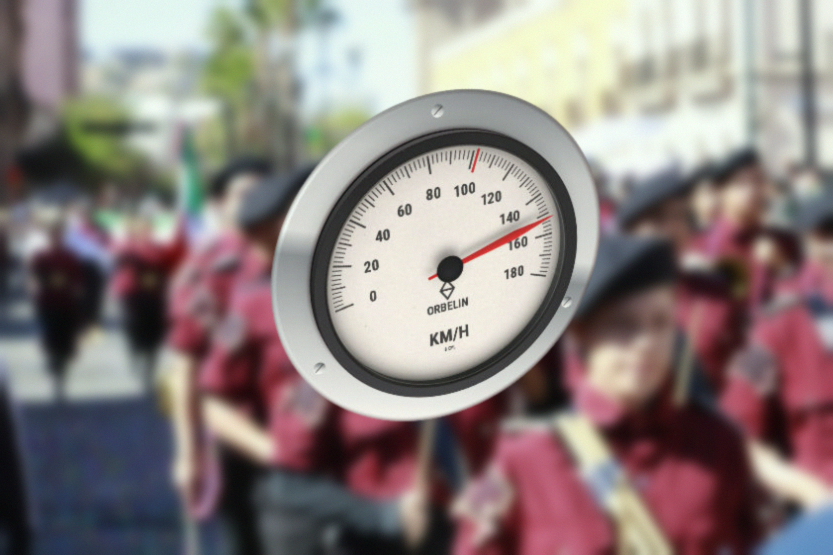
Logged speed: 150 (km/h)
